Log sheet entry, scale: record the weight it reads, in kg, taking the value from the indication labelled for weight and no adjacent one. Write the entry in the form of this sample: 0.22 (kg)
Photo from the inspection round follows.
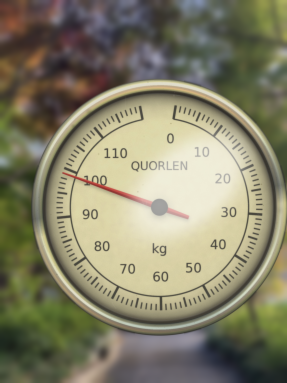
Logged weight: 99 (kg)
